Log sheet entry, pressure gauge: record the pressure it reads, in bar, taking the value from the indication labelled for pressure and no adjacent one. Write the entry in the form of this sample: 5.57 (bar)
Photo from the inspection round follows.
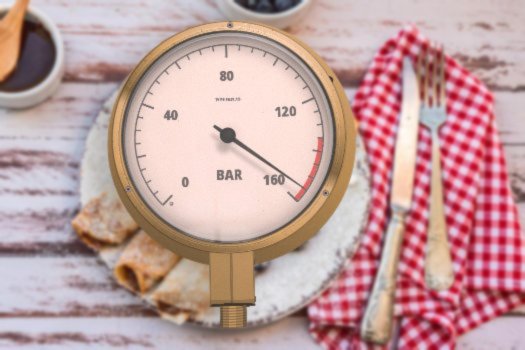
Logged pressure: 155 (bar)
